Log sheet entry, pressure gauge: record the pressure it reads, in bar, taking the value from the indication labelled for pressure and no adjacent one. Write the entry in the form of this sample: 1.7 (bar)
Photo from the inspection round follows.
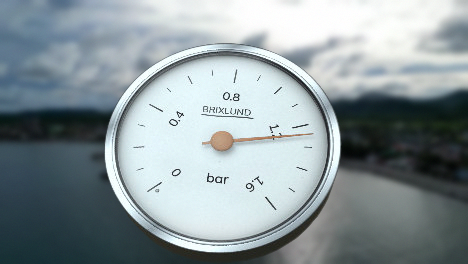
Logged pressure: 1.25 (bar)
